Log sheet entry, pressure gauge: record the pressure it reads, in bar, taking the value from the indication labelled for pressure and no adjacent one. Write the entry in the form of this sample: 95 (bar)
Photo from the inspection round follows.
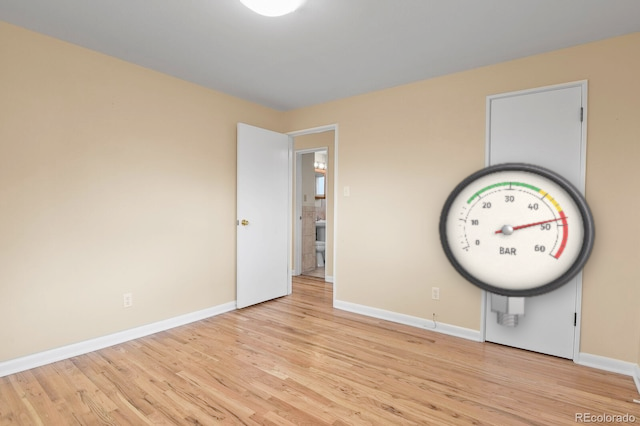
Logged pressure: 48 (bar)
